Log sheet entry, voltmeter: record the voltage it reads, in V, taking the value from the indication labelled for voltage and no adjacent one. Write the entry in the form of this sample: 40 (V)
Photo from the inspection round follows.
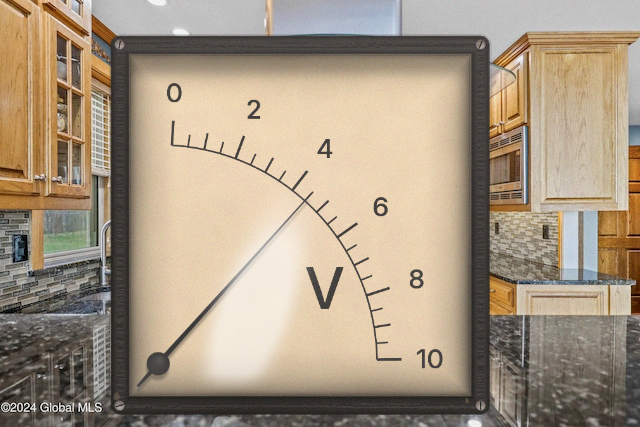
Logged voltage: 4.5 (V)
